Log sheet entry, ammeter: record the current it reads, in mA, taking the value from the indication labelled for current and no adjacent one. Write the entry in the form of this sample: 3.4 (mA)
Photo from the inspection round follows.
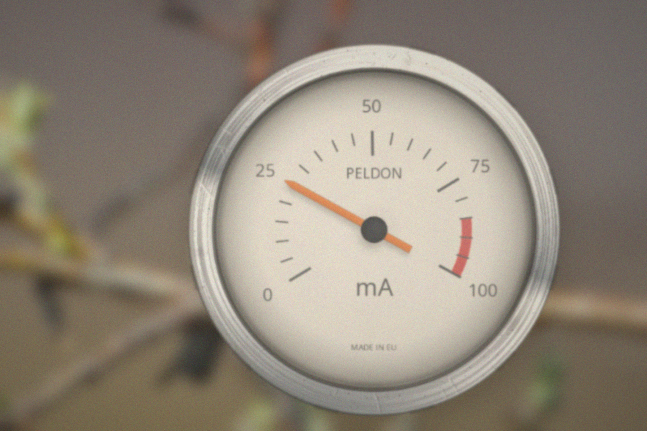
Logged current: 25 (mA)
